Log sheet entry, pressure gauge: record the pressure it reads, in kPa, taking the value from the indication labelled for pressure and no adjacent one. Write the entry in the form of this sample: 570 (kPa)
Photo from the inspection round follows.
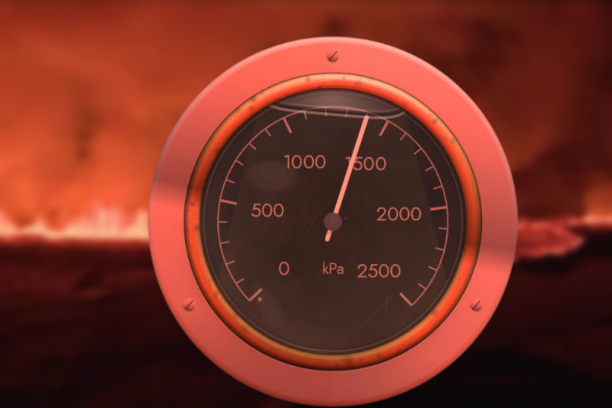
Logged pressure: 1400 (kPa)
